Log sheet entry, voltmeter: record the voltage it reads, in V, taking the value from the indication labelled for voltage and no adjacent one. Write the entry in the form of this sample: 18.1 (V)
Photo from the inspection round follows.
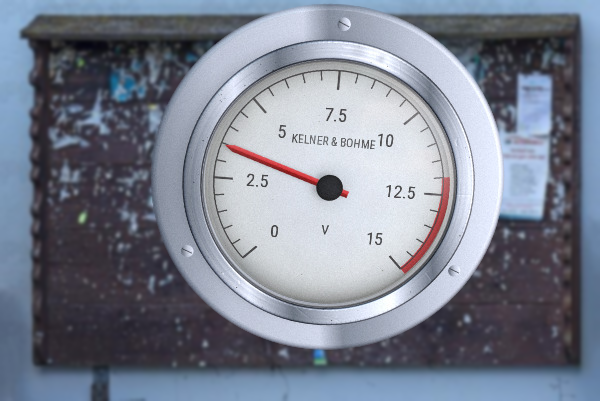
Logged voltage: 3.5 (V)
